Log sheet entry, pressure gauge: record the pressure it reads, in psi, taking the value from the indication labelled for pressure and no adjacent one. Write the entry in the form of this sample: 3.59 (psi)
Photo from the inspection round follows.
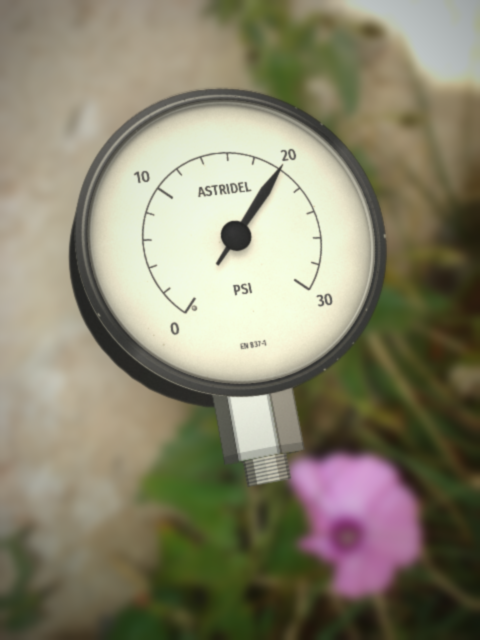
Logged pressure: 20 (psi)
